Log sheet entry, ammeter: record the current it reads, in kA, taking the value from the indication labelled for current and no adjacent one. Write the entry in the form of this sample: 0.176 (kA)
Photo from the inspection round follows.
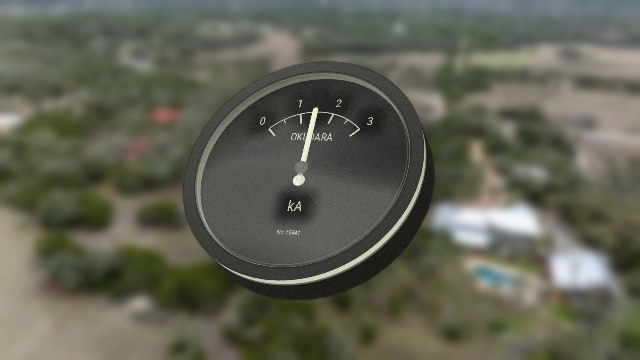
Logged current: 1.5 (kA)
